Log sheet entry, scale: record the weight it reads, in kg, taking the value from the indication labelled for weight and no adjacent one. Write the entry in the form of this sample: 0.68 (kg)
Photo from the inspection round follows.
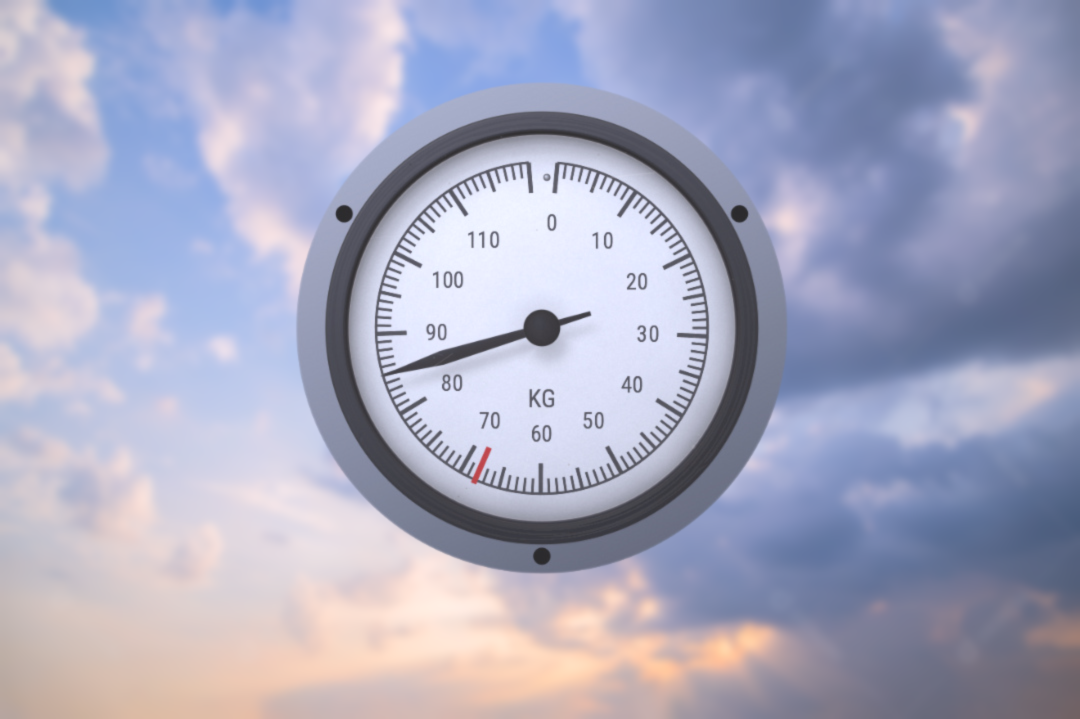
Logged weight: 85 (kg)
